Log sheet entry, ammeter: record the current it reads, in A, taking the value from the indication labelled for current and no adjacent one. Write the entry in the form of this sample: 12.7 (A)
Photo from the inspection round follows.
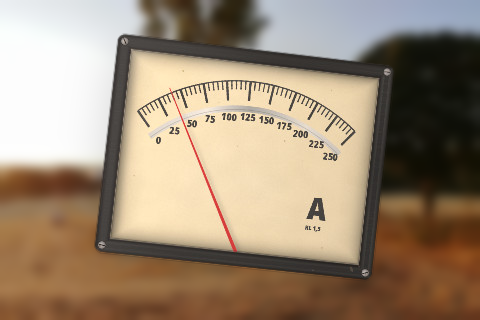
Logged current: 40 (A)
